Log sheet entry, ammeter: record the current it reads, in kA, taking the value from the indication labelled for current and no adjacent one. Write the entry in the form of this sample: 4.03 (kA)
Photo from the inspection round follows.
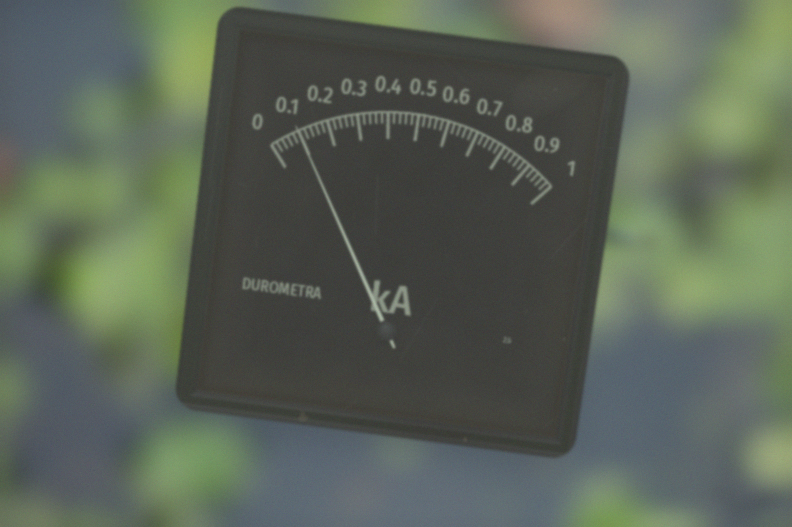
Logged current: 0.1 (kA)
